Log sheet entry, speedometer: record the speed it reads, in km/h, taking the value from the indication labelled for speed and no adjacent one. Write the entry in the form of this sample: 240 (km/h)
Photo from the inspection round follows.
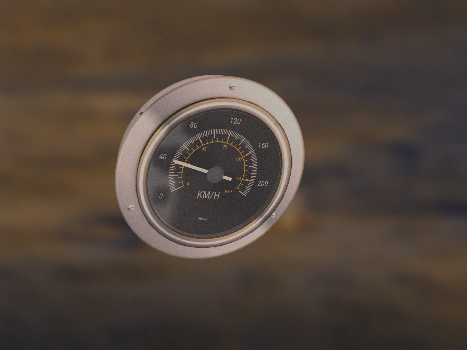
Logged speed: 40 (km/h)
